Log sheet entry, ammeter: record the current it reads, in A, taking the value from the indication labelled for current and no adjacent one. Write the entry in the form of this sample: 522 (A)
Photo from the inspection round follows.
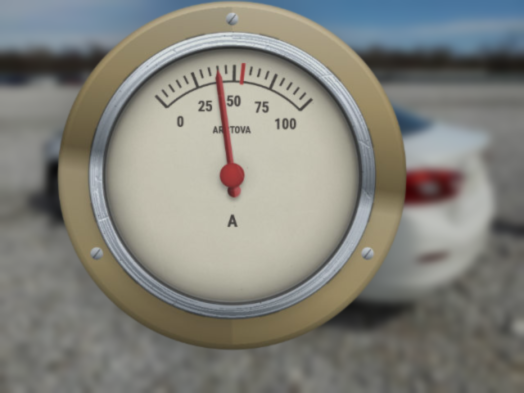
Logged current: 40 (A)
